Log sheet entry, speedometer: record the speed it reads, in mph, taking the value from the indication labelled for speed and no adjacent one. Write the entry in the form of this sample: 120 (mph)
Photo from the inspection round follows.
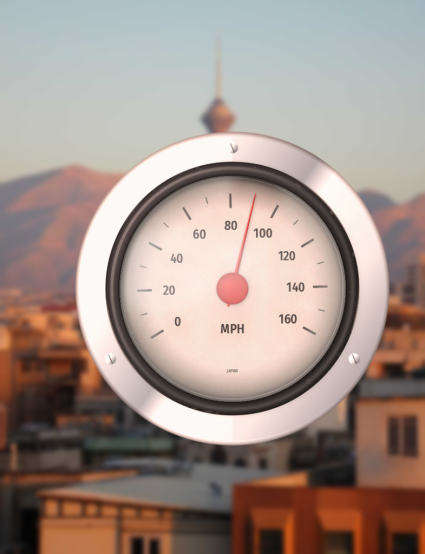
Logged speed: 90 (mph)
